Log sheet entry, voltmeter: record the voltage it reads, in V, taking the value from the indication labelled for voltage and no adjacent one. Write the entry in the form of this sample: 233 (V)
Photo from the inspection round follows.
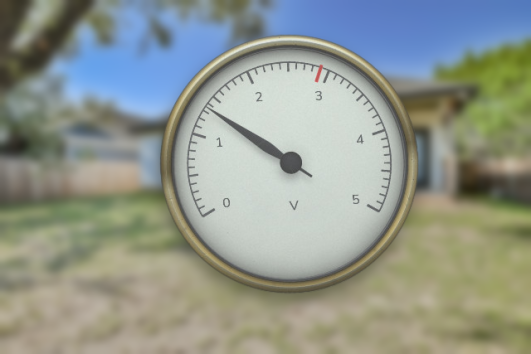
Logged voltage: 1.35 (V)
